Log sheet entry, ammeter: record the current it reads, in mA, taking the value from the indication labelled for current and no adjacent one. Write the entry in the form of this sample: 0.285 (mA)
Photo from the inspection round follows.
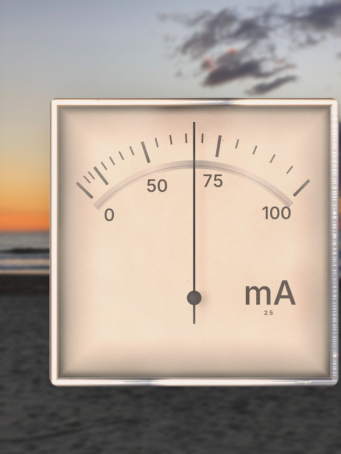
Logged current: 67.5 (mA)
